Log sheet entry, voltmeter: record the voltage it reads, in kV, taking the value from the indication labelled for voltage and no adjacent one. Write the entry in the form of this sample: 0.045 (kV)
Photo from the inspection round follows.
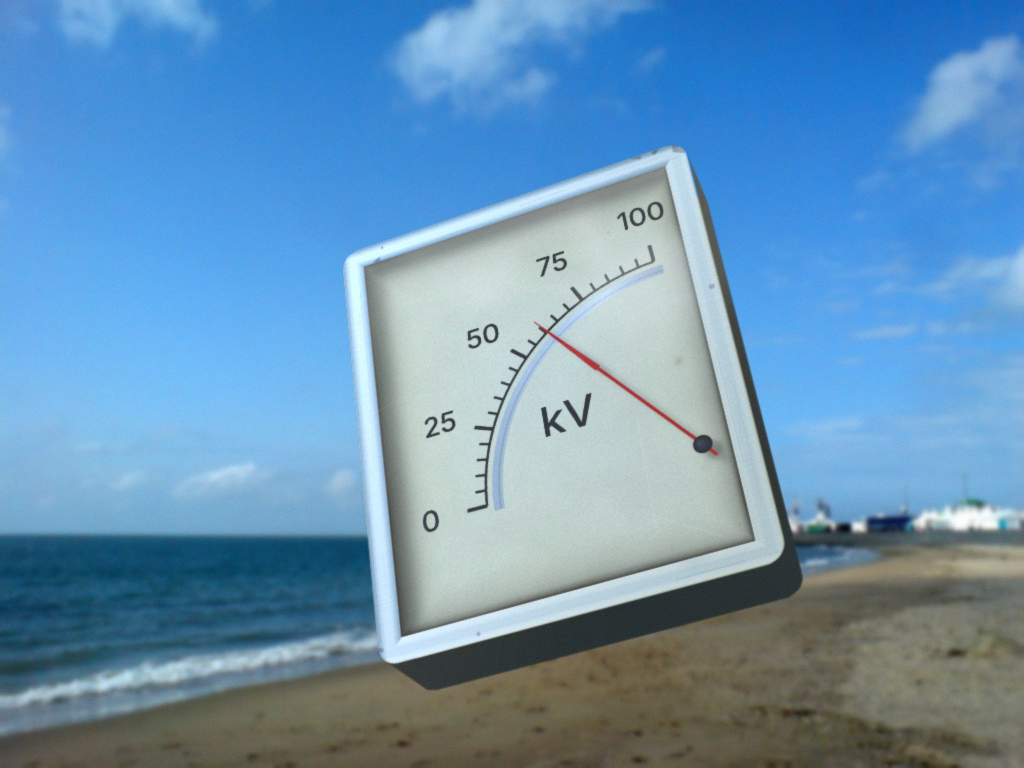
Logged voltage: 60 (kV)
